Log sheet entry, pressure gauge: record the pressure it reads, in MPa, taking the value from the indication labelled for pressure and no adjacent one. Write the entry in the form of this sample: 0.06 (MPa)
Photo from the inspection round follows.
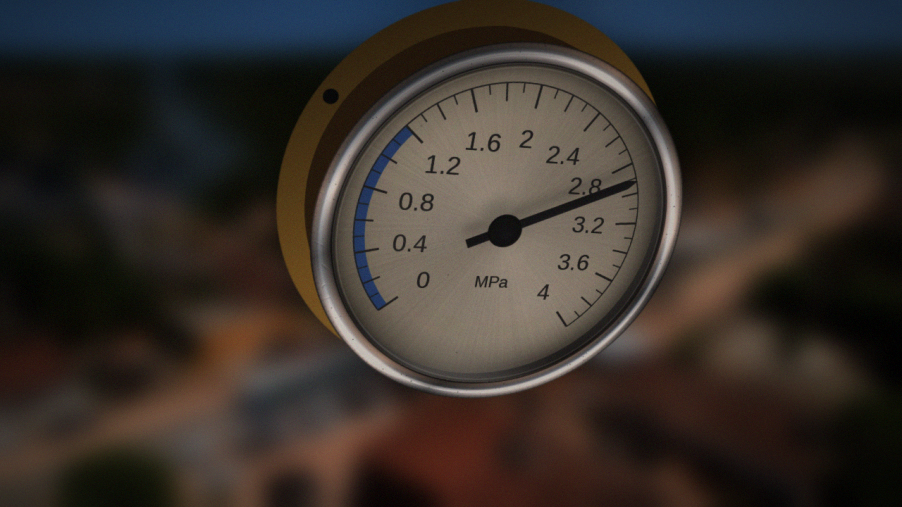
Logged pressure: 2.9 (MPa)
